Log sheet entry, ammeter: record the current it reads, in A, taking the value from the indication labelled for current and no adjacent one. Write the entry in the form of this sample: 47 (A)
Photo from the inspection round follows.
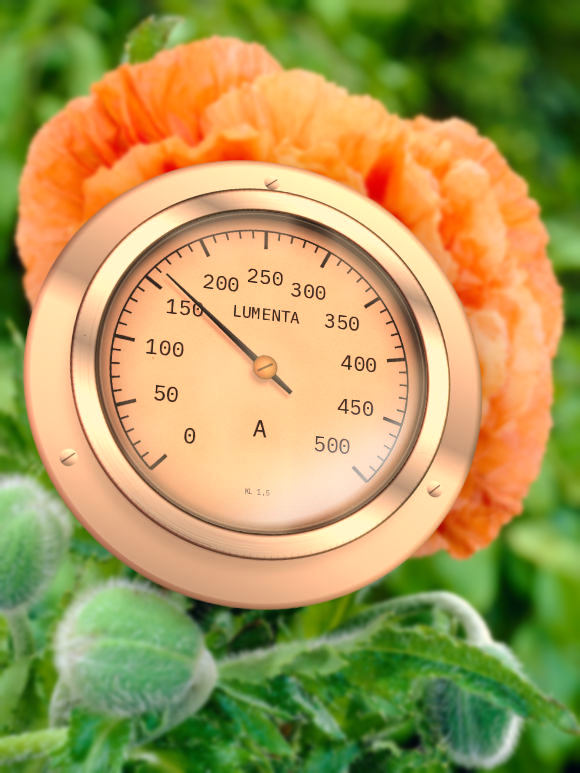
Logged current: 160 (A)
